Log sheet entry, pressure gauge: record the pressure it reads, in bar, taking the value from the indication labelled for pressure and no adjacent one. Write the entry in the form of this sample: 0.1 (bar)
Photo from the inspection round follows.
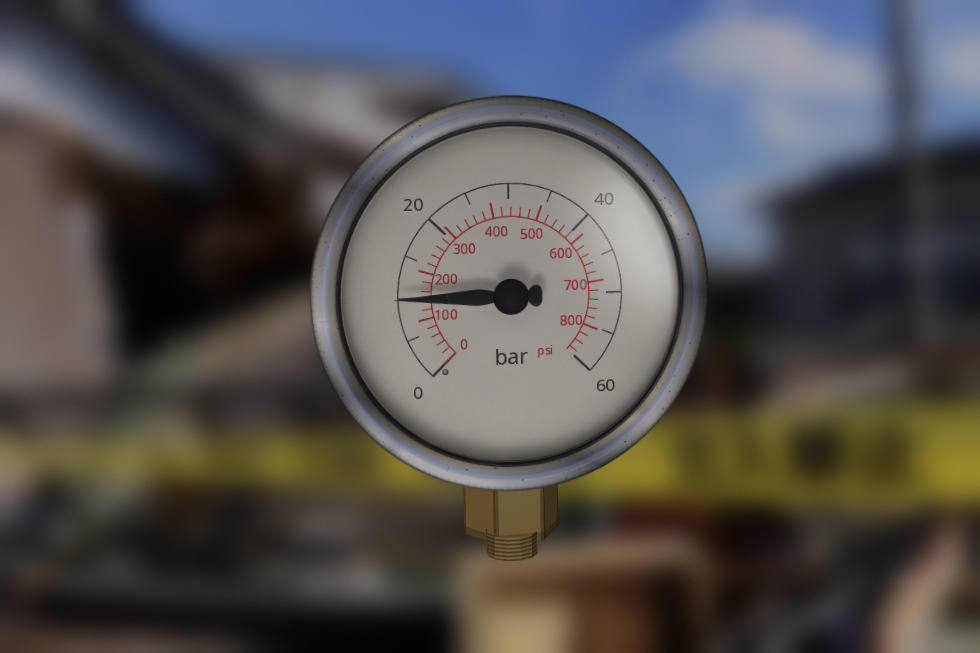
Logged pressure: 10 (bar)
